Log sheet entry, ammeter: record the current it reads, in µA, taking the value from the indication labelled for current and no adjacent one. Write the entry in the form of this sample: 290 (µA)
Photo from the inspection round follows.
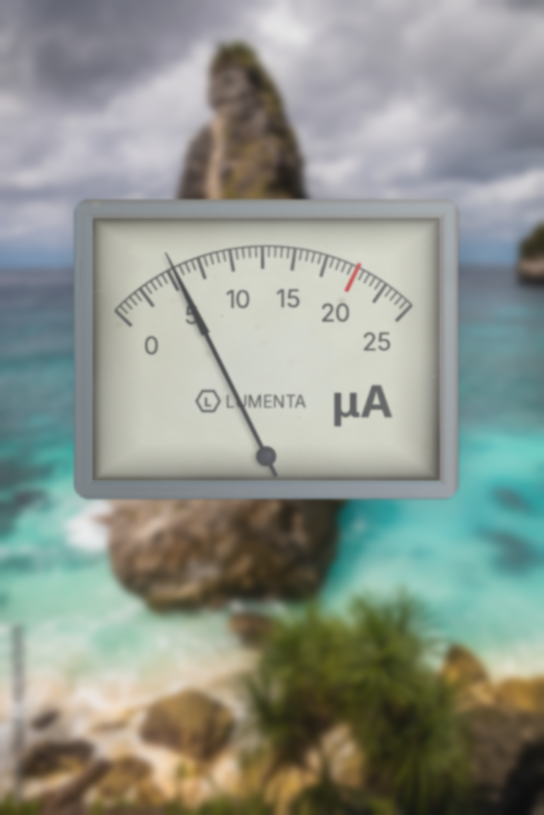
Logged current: 5.5 (µA)
